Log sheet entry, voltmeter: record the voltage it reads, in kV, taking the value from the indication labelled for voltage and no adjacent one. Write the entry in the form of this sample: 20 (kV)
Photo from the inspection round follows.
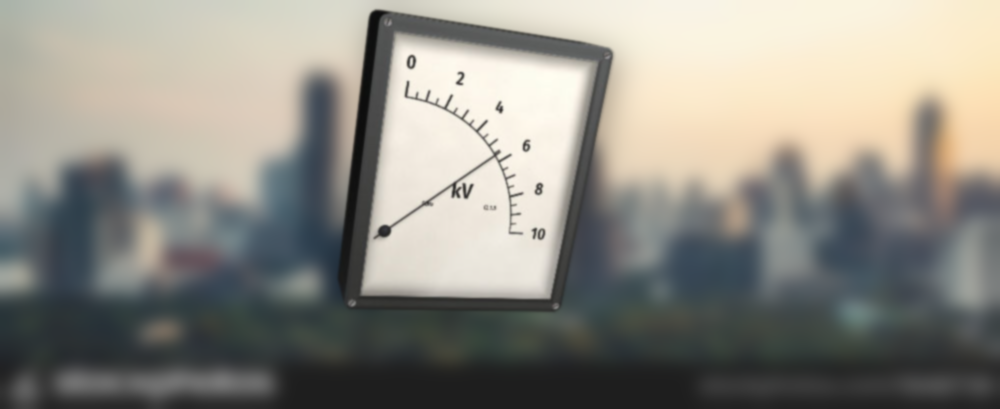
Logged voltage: 5.5 (kV)
